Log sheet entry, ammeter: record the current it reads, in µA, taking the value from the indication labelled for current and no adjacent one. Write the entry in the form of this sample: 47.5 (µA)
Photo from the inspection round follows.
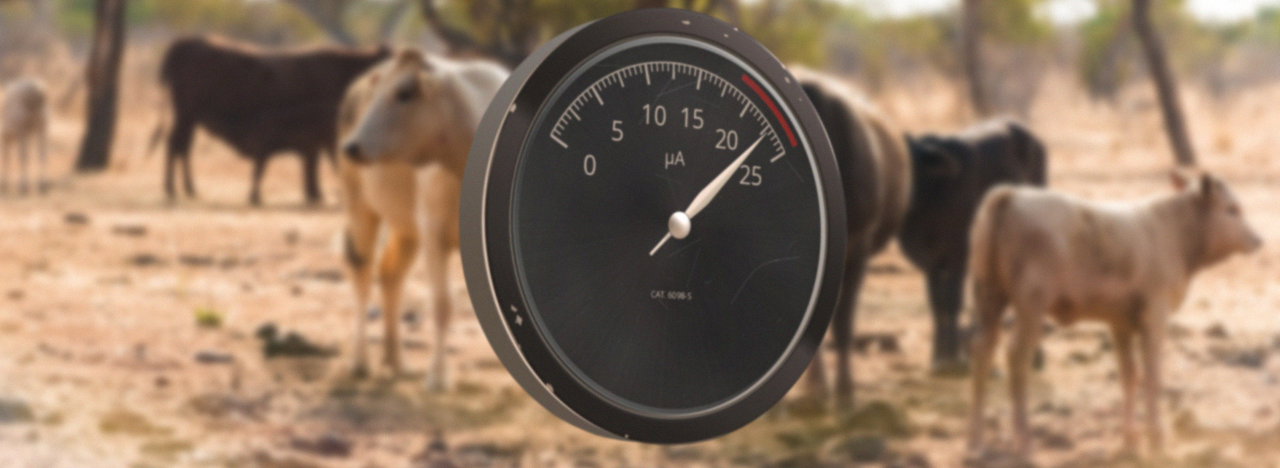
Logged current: 22.5 (µA)
